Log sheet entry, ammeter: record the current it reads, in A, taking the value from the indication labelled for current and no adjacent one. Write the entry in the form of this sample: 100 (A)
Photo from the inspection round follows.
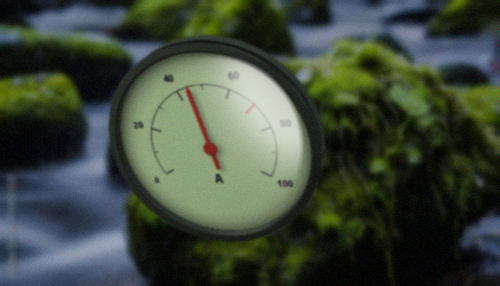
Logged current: 45 (A)
